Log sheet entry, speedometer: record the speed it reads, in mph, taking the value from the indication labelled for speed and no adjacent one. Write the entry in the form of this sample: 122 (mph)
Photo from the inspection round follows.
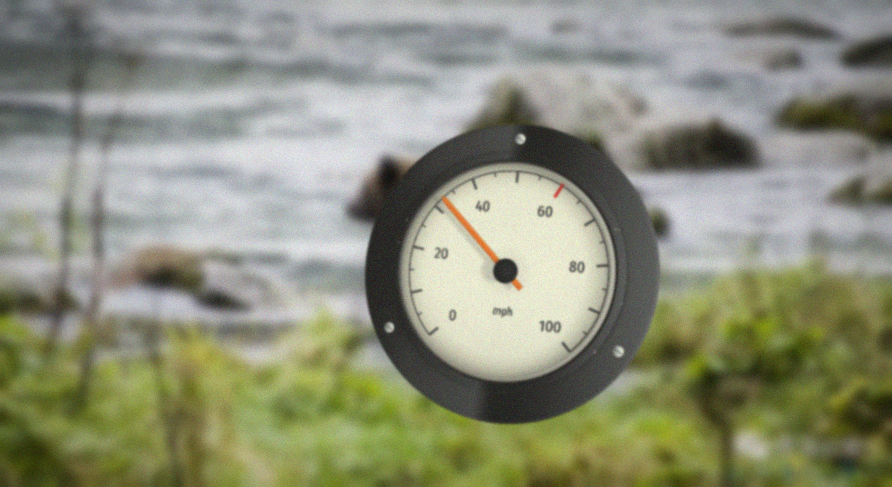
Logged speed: 32.5 (mph)
